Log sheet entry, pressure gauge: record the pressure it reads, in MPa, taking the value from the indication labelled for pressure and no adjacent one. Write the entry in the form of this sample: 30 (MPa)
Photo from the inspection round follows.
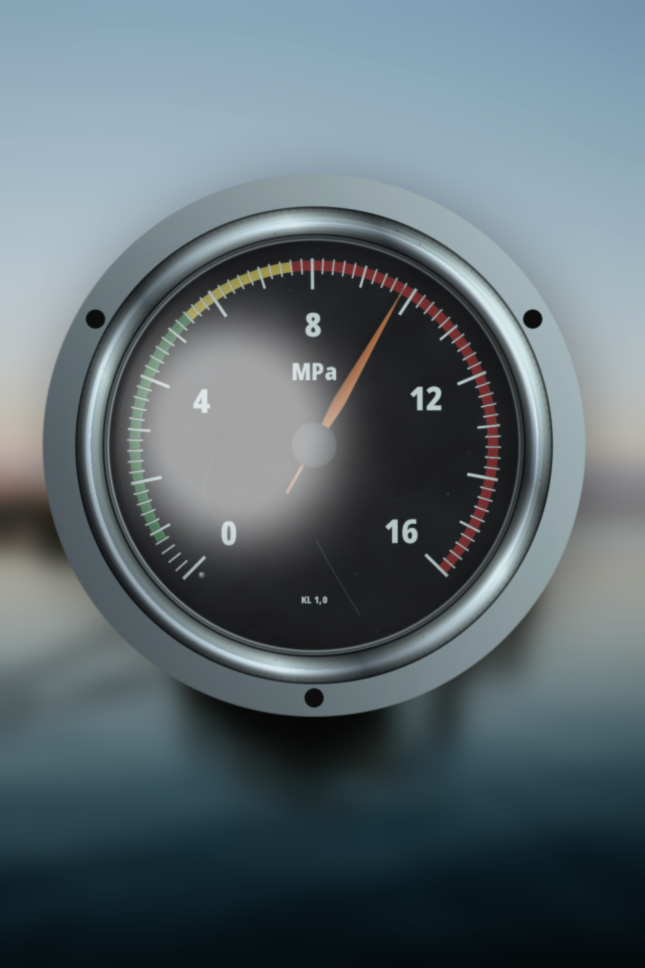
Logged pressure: 9.8 (MPa)
